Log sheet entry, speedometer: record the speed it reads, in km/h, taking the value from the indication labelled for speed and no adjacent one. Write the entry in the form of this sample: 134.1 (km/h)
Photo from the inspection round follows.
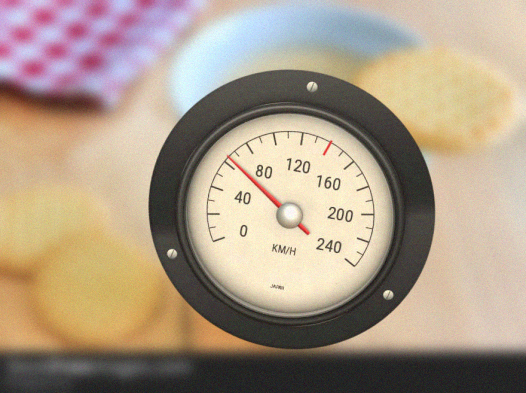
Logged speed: 65 (km/h)
